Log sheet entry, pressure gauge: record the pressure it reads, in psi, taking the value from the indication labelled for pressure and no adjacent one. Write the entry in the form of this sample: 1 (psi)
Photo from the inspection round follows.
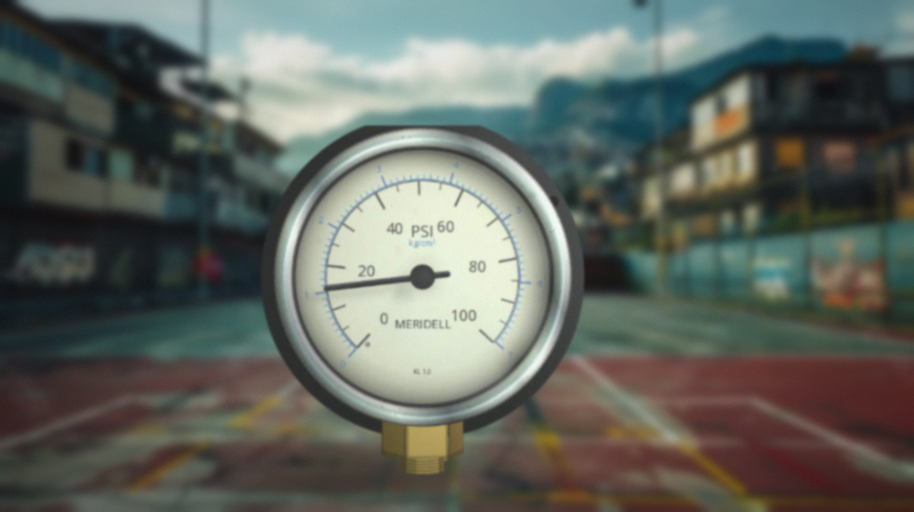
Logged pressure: 15 (psi)
